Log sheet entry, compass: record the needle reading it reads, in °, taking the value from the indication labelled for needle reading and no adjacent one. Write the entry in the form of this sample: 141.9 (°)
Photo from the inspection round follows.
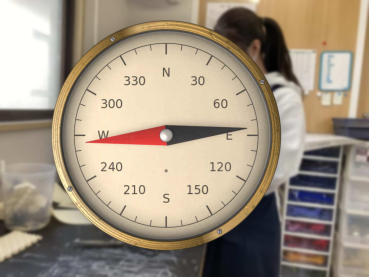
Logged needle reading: 265 (°)
